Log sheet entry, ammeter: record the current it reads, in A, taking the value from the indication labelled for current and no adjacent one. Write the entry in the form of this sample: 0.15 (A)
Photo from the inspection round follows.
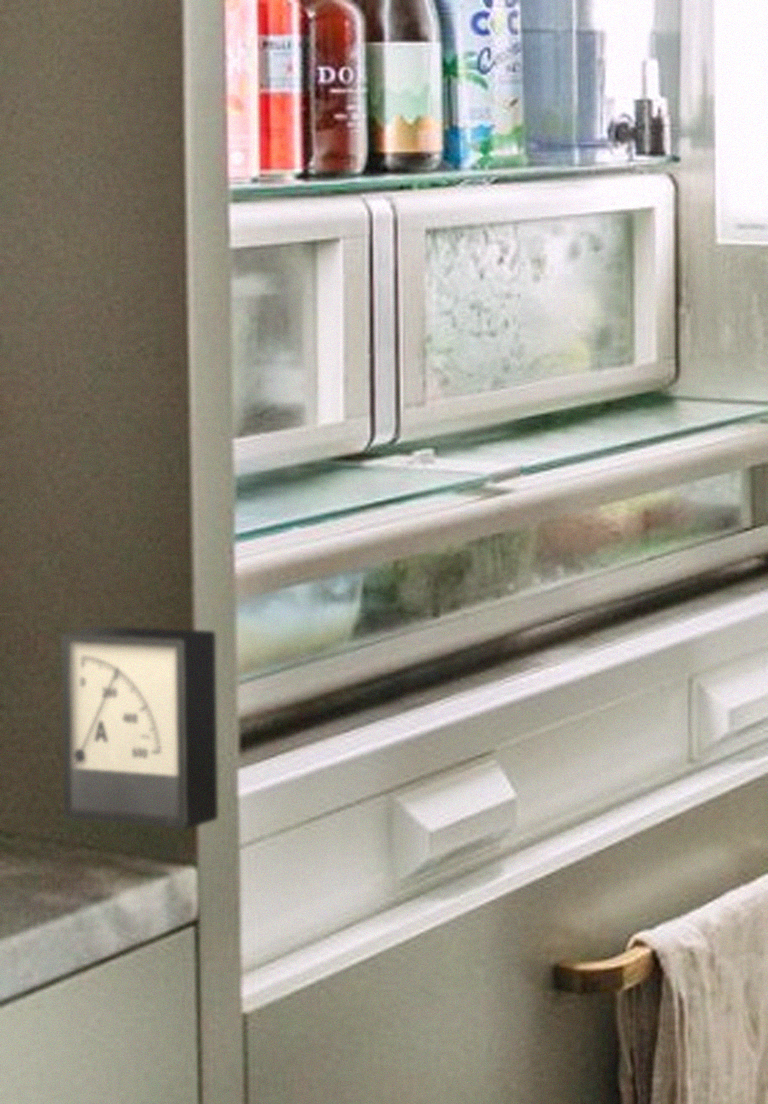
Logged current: 200 (A)
